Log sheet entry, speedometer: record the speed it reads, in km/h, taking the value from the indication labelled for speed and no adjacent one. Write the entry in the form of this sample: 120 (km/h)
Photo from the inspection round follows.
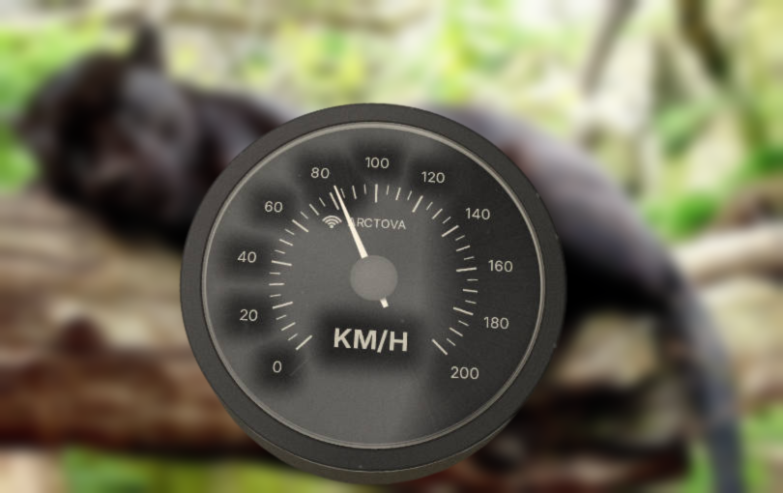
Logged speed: 82.5 (km/h)
